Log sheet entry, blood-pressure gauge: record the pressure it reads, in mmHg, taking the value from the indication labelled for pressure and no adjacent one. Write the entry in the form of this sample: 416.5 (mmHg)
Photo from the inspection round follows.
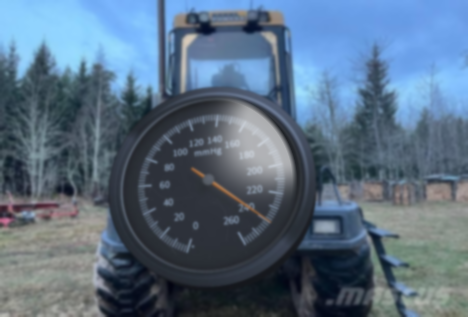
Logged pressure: 240 (mmHg)
